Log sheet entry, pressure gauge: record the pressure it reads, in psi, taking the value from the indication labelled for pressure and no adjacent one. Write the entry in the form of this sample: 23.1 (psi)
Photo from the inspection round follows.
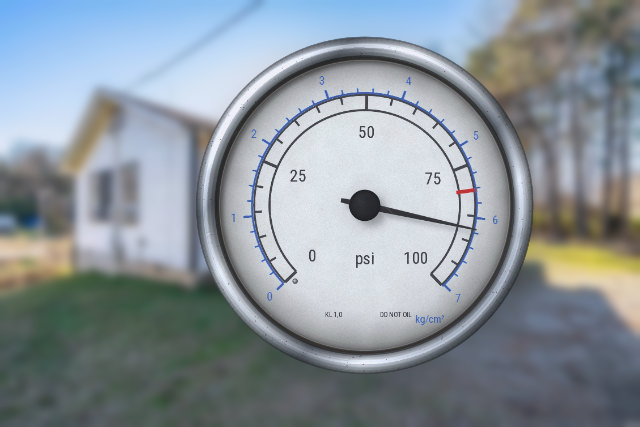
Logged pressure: 87.5 (psi)
